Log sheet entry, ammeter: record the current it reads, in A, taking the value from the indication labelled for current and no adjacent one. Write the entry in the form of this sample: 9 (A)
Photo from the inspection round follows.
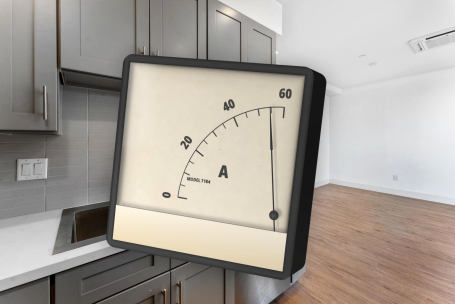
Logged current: 55 (A)
